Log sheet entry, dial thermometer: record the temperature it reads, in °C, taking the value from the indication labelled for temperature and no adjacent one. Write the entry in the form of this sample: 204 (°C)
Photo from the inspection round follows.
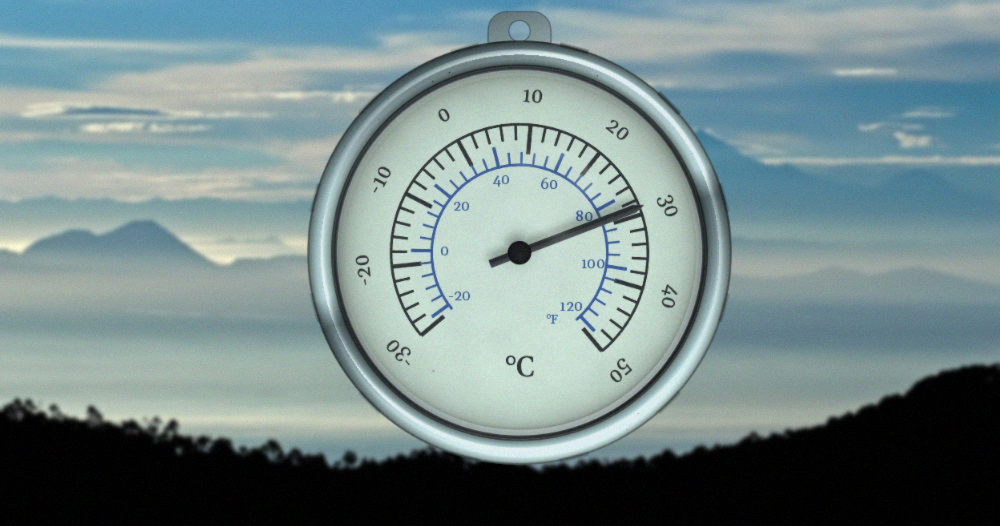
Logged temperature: 29 (°C)
